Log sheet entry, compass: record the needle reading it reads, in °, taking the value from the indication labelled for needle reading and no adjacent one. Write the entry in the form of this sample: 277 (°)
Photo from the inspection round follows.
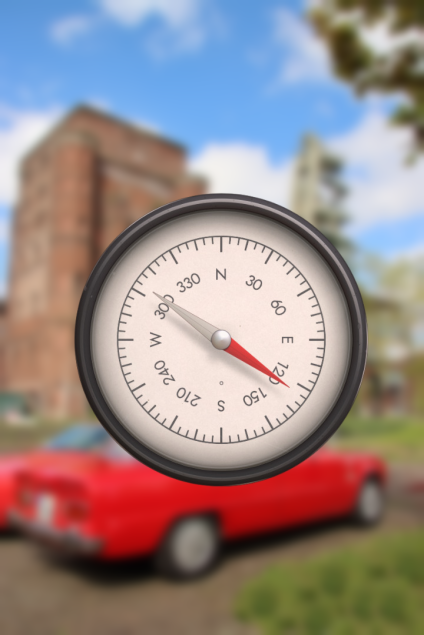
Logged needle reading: 125 (°)
